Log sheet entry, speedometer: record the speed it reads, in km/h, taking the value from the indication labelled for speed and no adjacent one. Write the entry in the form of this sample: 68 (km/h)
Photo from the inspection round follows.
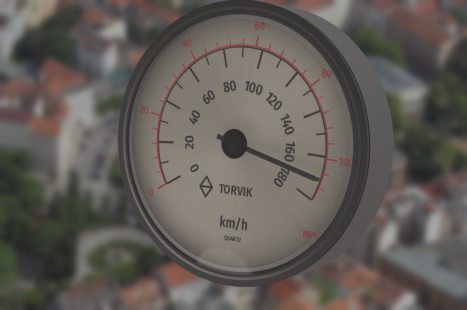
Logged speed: 170 (km/h)
